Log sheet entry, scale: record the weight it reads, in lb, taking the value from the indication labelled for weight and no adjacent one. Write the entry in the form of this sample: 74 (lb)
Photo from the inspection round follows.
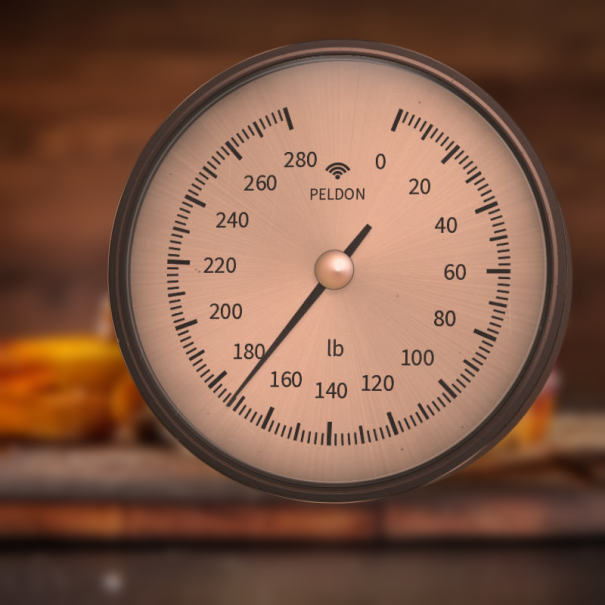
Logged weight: 172 (lb)
